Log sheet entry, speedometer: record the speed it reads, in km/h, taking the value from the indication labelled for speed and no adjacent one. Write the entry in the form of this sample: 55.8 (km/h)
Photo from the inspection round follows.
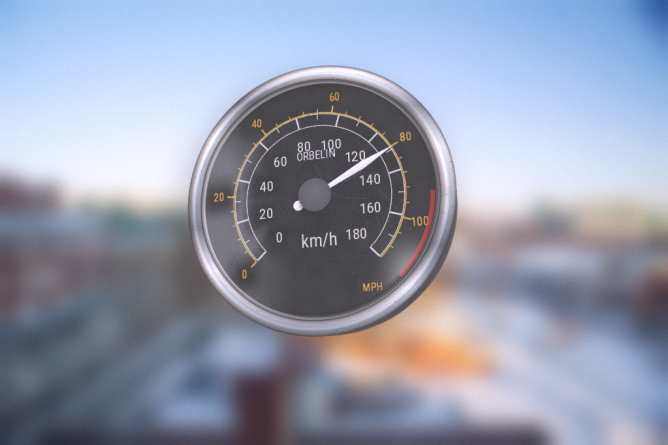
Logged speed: 130 (km/h)
